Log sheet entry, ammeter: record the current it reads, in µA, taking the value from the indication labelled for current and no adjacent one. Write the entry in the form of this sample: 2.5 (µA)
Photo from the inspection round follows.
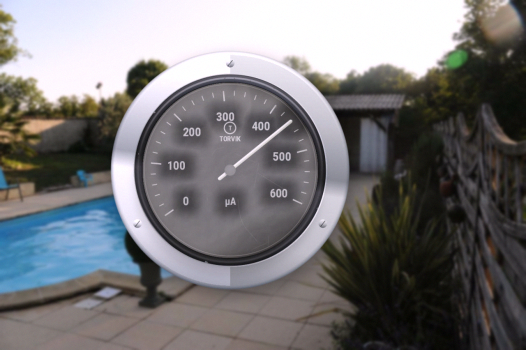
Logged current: 440 (µA)
